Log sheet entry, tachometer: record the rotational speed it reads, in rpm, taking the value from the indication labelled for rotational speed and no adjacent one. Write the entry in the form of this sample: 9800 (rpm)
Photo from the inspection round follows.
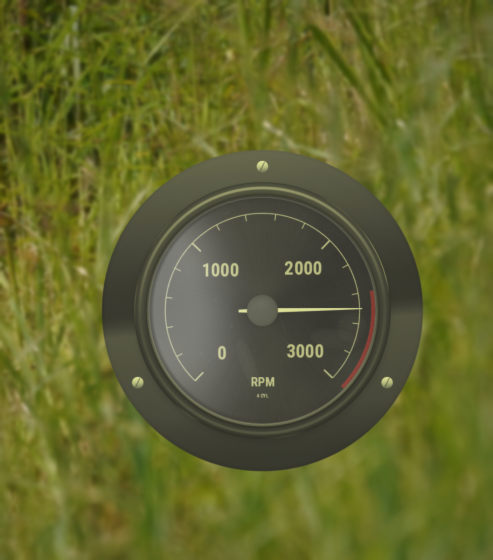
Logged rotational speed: 2500 (rpm)
